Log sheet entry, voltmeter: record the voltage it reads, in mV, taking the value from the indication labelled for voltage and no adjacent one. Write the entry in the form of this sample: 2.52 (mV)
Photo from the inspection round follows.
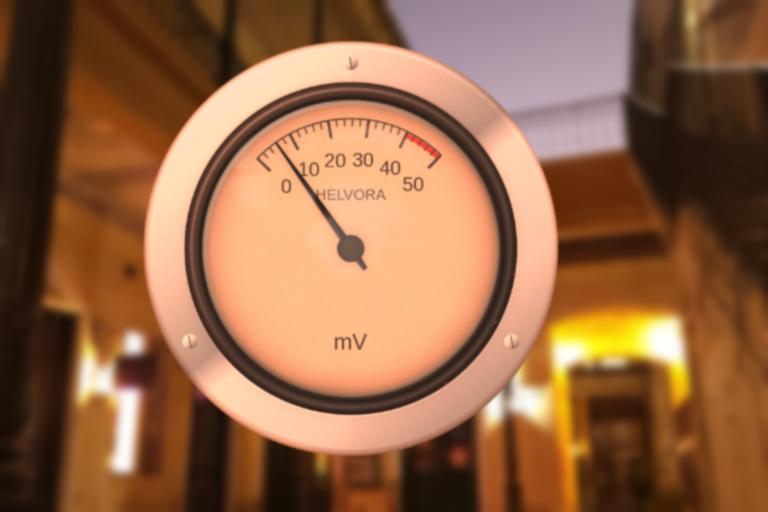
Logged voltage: 6 (mV)
